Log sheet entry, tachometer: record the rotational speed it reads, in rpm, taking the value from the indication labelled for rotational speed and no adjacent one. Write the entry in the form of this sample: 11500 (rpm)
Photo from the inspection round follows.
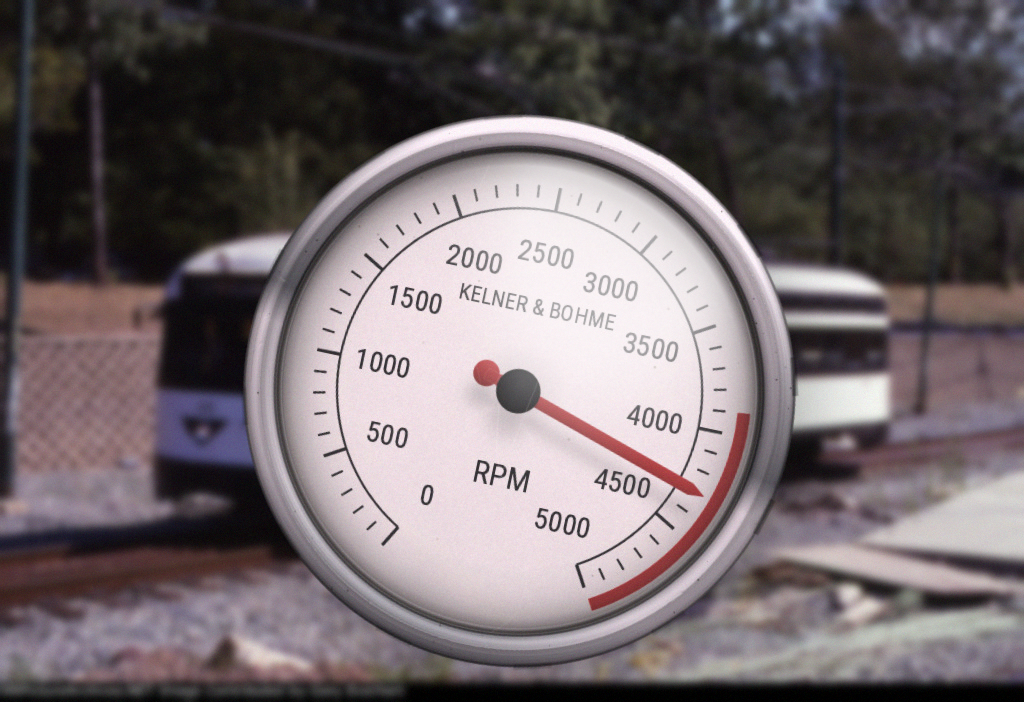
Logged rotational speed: 4300 (rpm)
